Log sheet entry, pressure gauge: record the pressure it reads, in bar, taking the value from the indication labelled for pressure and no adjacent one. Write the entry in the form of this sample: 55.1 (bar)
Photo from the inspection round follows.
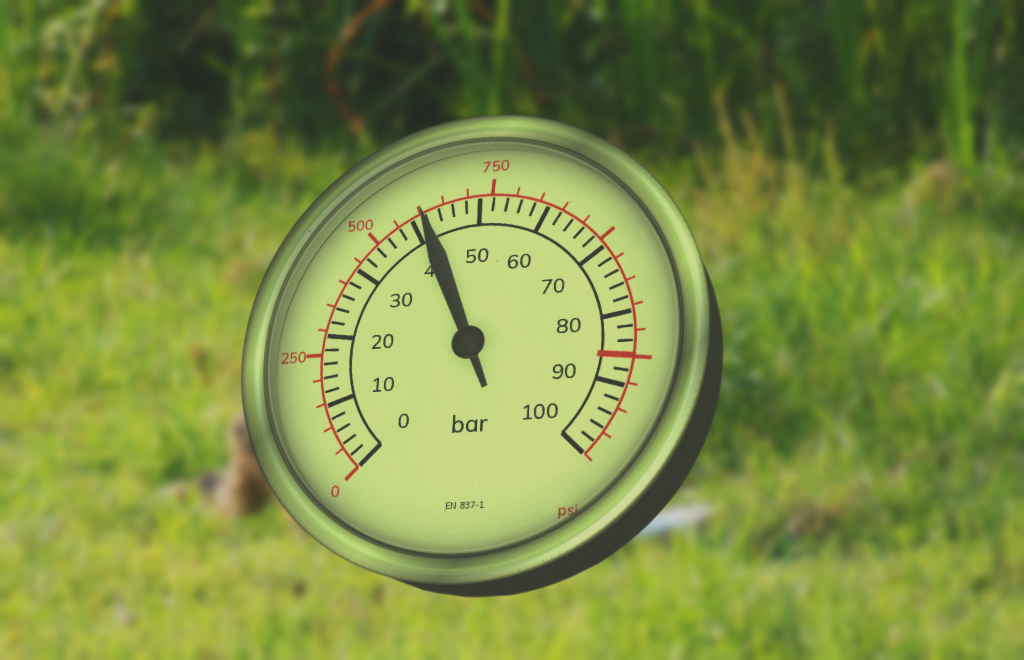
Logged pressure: 42 (bar)
